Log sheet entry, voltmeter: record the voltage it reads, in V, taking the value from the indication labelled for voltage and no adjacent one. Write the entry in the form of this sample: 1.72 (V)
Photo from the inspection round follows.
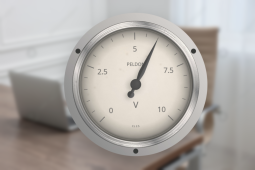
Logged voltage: 6 (V)
